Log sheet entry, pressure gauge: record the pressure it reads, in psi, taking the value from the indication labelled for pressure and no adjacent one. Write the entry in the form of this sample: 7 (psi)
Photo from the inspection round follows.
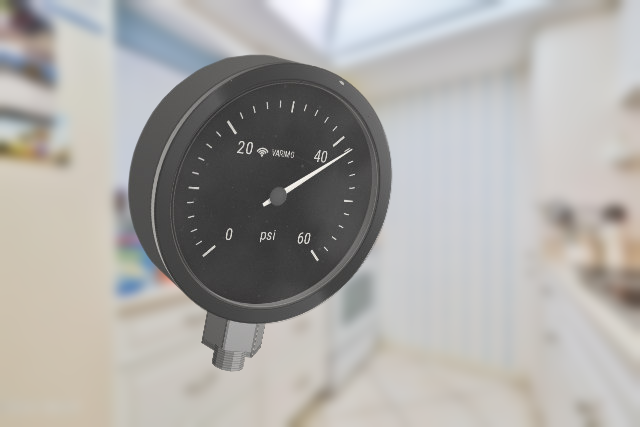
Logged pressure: 42 (psi)
